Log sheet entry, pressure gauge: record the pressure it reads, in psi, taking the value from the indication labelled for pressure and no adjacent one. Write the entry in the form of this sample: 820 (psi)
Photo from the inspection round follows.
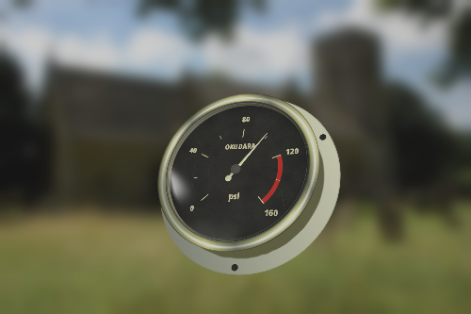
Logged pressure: 100 (psi)
